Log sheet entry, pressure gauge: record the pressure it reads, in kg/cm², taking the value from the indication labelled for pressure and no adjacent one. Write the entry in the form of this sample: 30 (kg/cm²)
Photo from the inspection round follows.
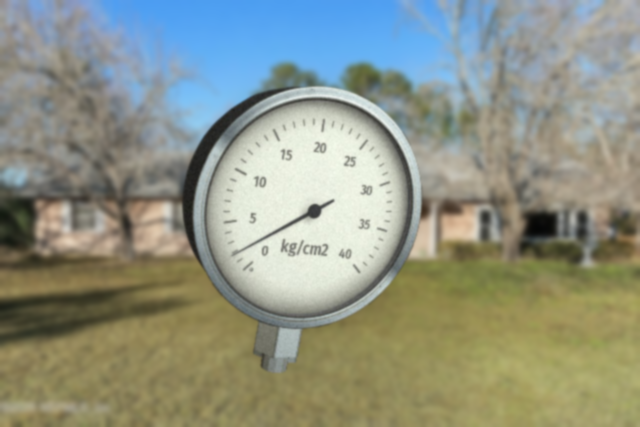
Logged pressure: 2 (kg/cm²)
